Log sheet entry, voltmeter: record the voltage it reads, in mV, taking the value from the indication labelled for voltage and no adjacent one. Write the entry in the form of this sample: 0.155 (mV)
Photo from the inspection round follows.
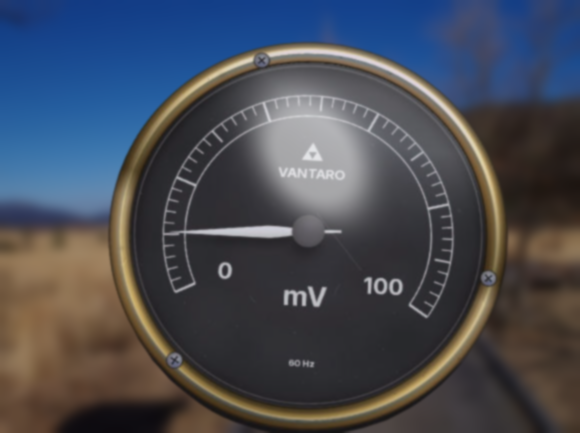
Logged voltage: 10 (mV)
